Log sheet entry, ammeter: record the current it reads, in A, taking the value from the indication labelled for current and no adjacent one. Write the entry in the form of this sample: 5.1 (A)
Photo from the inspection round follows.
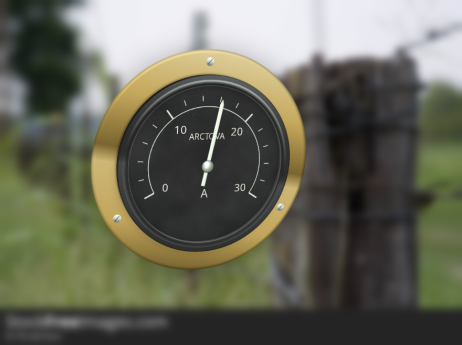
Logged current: 16 (A)
